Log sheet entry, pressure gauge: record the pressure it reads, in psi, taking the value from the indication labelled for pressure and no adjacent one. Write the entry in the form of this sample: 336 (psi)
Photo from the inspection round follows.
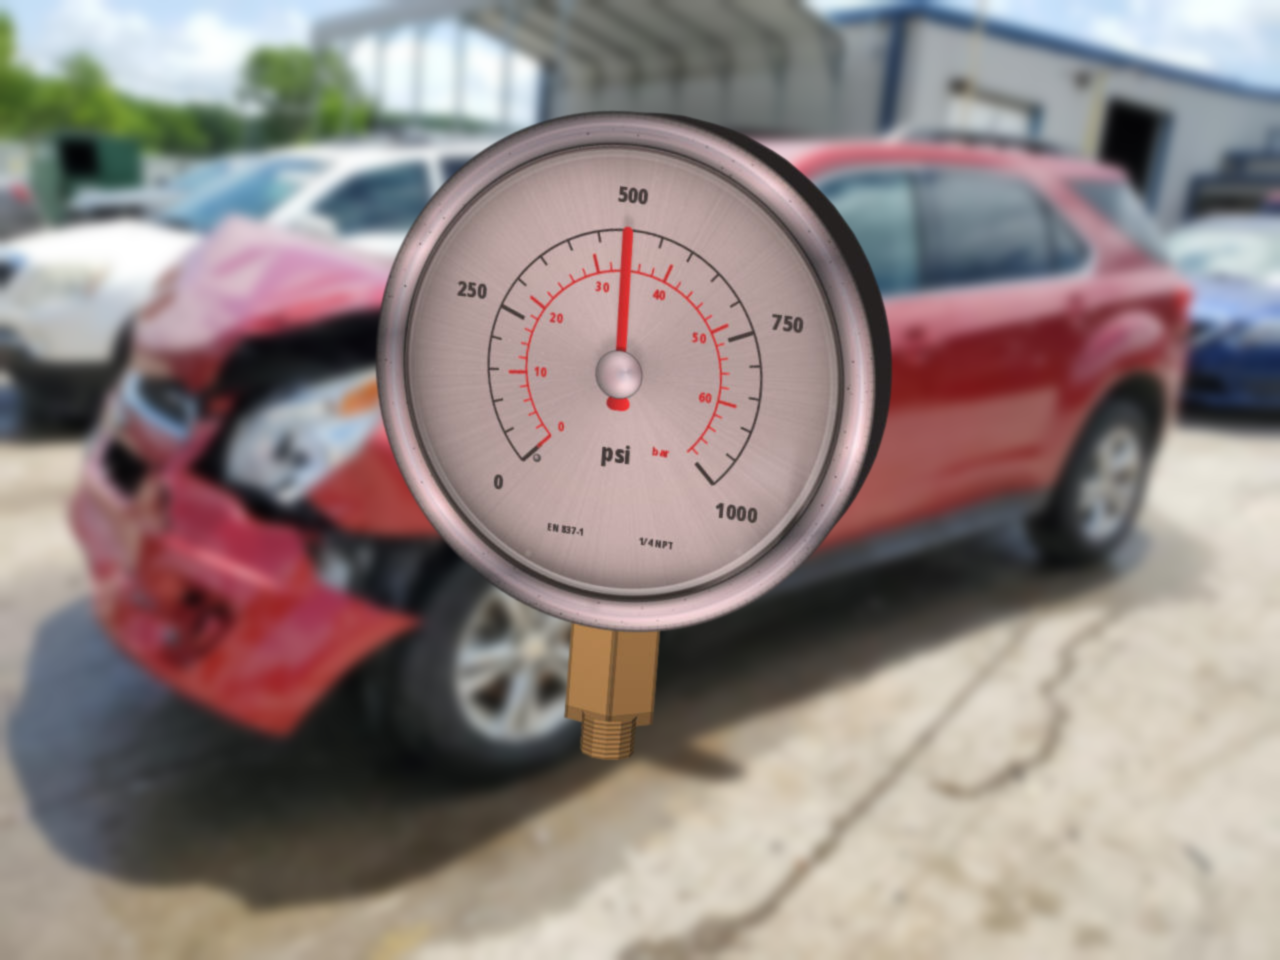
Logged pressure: 500 (psi)
